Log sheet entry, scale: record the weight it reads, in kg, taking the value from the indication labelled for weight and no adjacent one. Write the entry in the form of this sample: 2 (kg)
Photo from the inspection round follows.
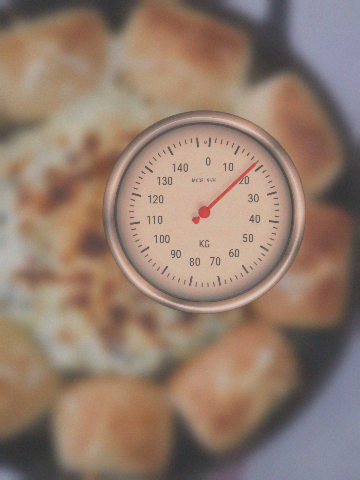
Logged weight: 18 (kg)
